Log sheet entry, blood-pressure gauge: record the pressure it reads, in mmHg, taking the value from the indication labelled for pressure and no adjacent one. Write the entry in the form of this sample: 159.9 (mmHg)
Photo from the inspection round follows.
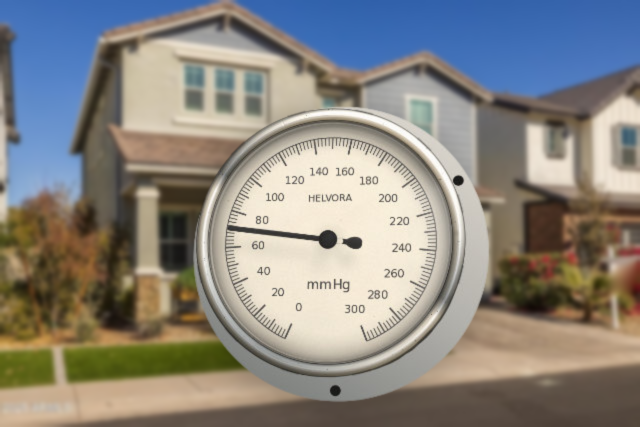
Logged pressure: 70 (mmHg)
